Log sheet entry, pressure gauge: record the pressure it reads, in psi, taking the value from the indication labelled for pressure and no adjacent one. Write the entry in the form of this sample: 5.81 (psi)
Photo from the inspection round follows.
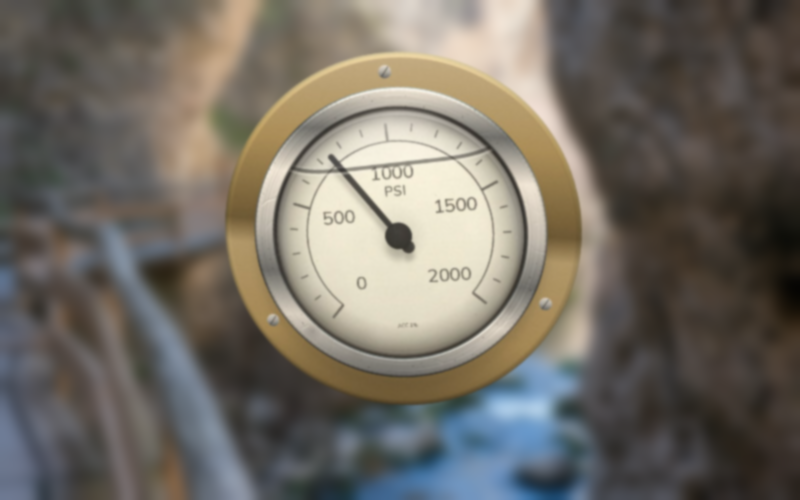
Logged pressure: 750 (psi)
